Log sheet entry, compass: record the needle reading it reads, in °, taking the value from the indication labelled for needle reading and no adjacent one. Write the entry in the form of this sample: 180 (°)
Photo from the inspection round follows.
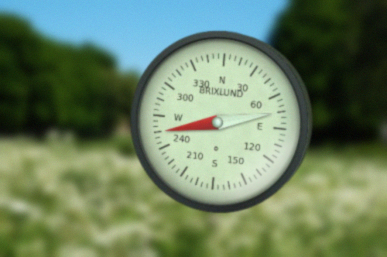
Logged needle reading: 255 (°)
